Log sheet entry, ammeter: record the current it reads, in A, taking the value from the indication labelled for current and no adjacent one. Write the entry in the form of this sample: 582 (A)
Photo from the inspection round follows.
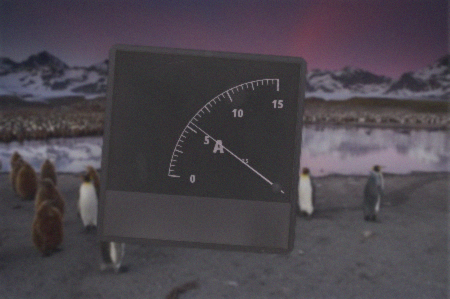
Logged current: 5.5 (A)
